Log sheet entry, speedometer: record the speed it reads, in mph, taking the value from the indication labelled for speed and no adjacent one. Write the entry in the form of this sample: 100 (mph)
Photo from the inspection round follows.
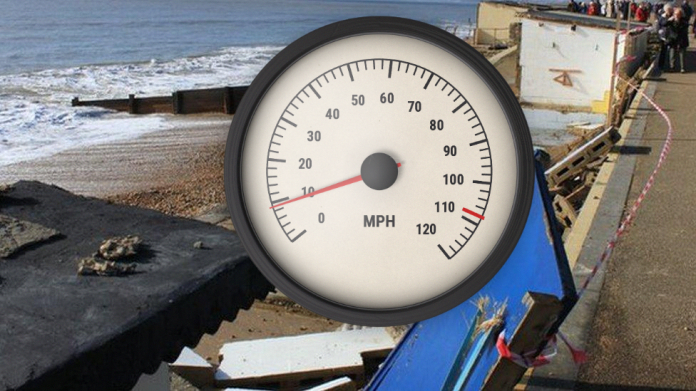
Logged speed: 9 (mph)
